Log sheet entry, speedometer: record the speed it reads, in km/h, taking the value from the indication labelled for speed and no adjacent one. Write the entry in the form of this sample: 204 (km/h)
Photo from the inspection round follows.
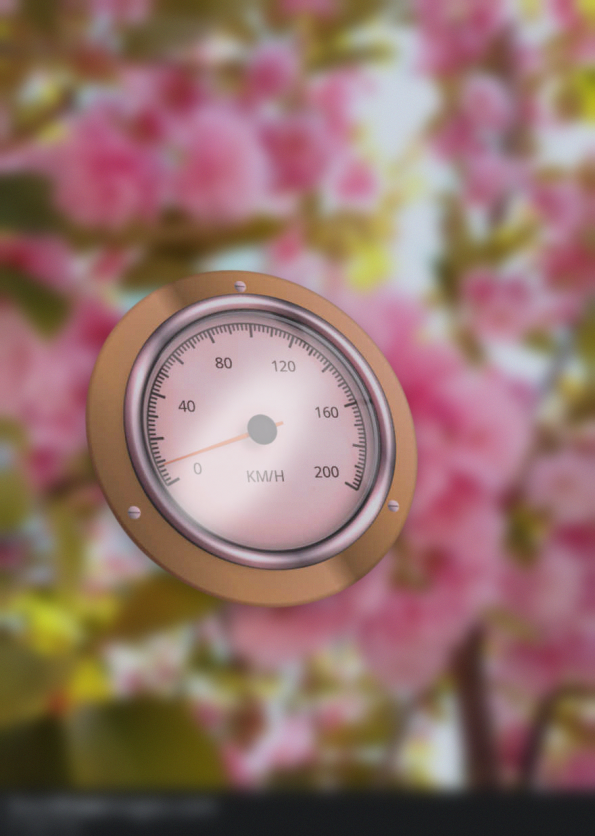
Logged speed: 8 (km/h)
